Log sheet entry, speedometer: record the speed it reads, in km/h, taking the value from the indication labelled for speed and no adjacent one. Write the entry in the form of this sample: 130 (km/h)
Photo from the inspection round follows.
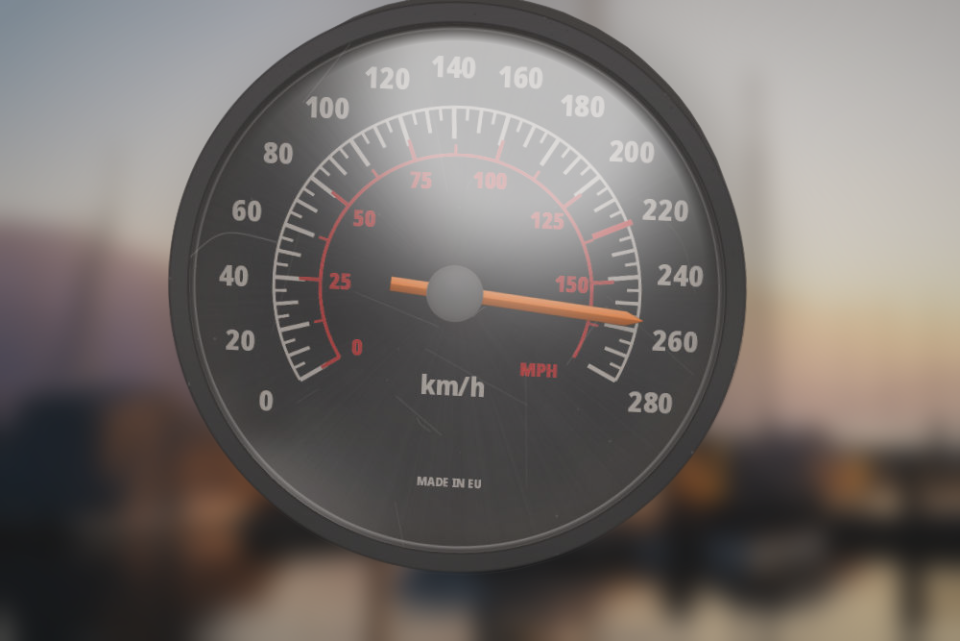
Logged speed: 255 (km/h)
